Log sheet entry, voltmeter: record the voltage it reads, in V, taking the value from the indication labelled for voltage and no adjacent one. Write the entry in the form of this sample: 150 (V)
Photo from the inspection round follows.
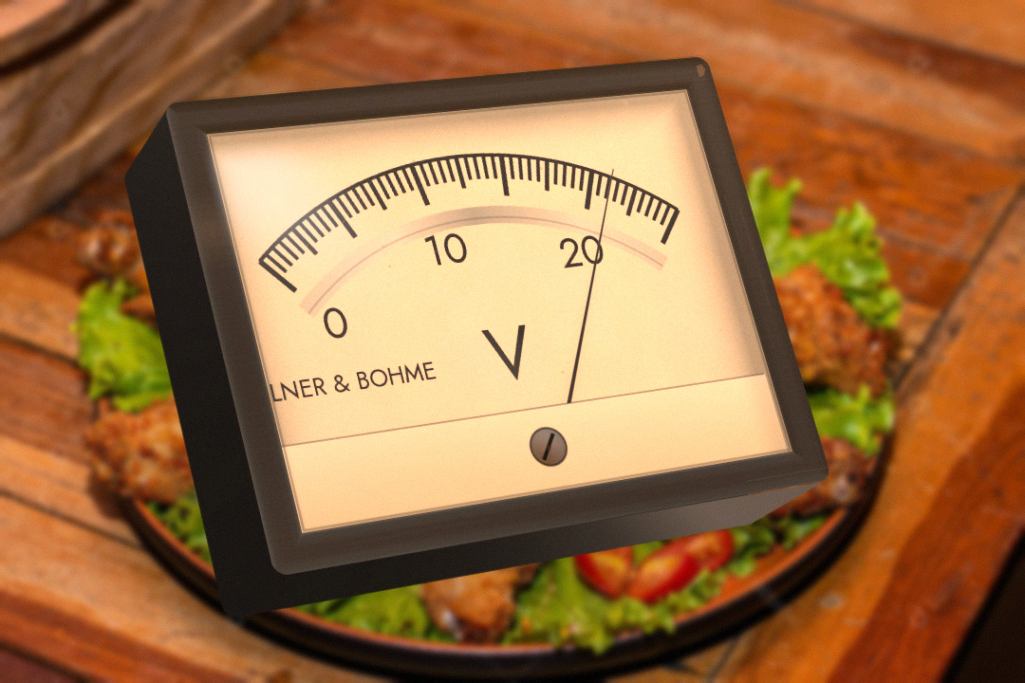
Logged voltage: 21 (V)
